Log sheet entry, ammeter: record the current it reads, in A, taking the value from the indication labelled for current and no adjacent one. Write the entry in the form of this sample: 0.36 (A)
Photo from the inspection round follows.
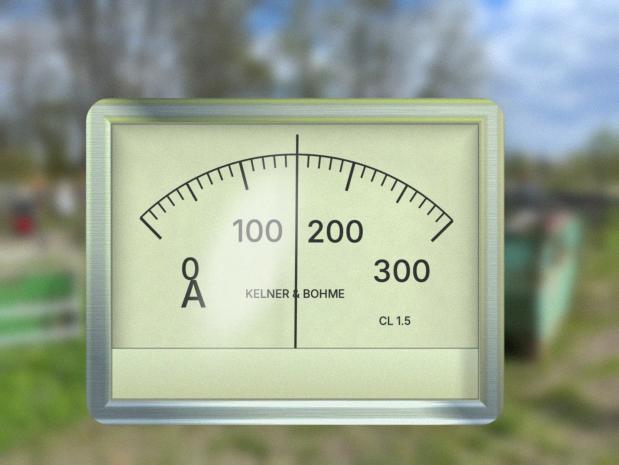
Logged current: 150 (A)
